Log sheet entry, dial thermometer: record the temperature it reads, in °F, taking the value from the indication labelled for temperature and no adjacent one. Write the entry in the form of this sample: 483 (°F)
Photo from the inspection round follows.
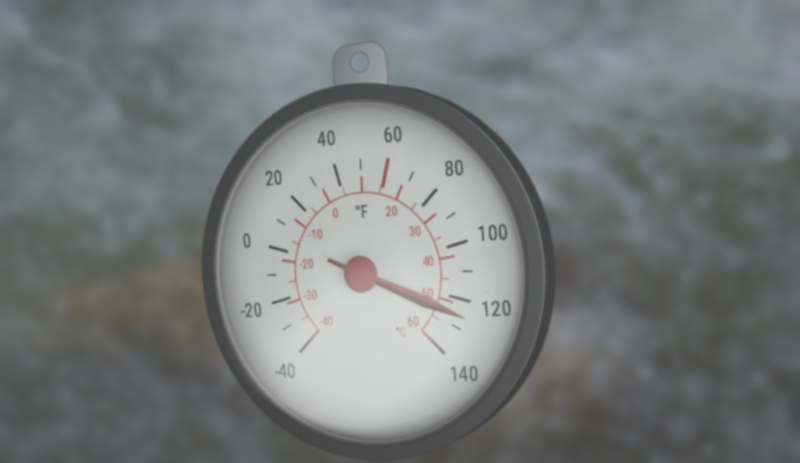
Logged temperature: 125 (°F)
